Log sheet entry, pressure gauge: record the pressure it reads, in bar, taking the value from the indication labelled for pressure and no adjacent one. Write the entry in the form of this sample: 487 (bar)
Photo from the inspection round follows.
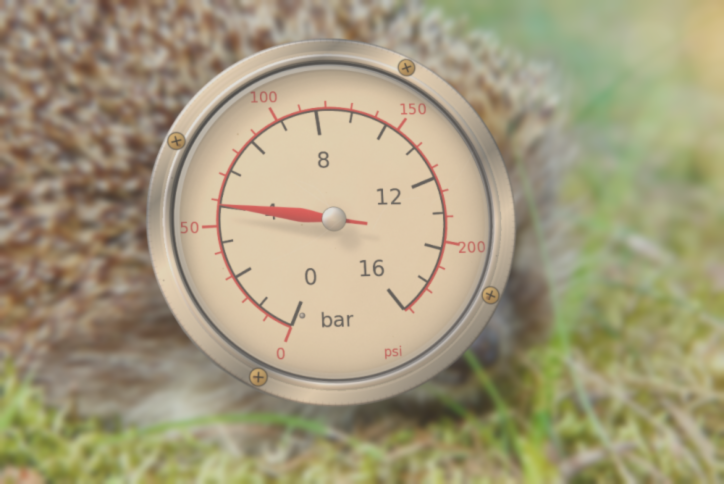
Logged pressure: 4 (bar)
